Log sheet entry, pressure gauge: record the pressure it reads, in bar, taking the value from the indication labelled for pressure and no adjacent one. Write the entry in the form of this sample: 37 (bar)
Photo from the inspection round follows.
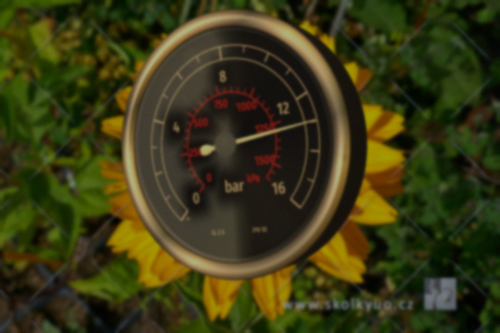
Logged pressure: 13 (bar)
